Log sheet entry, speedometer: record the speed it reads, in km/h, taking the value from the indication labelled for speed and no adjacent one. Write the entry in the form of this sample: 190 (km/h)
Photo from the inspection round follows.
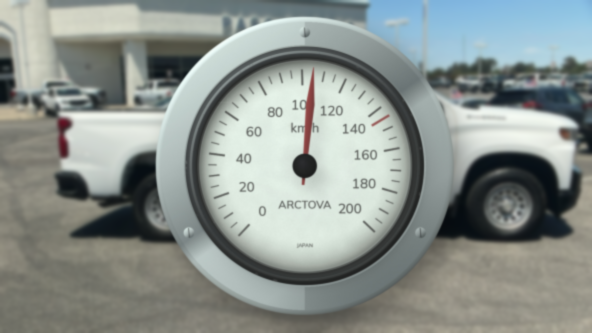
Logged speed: 105 (km/h)
